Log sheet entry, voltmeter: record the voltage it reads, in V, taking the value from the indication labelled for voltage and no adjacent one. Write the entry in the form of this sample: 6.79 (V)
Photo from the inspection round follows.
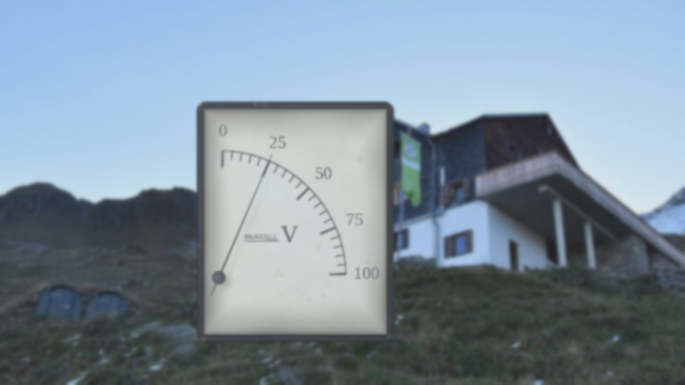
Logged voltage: 25 (V)
